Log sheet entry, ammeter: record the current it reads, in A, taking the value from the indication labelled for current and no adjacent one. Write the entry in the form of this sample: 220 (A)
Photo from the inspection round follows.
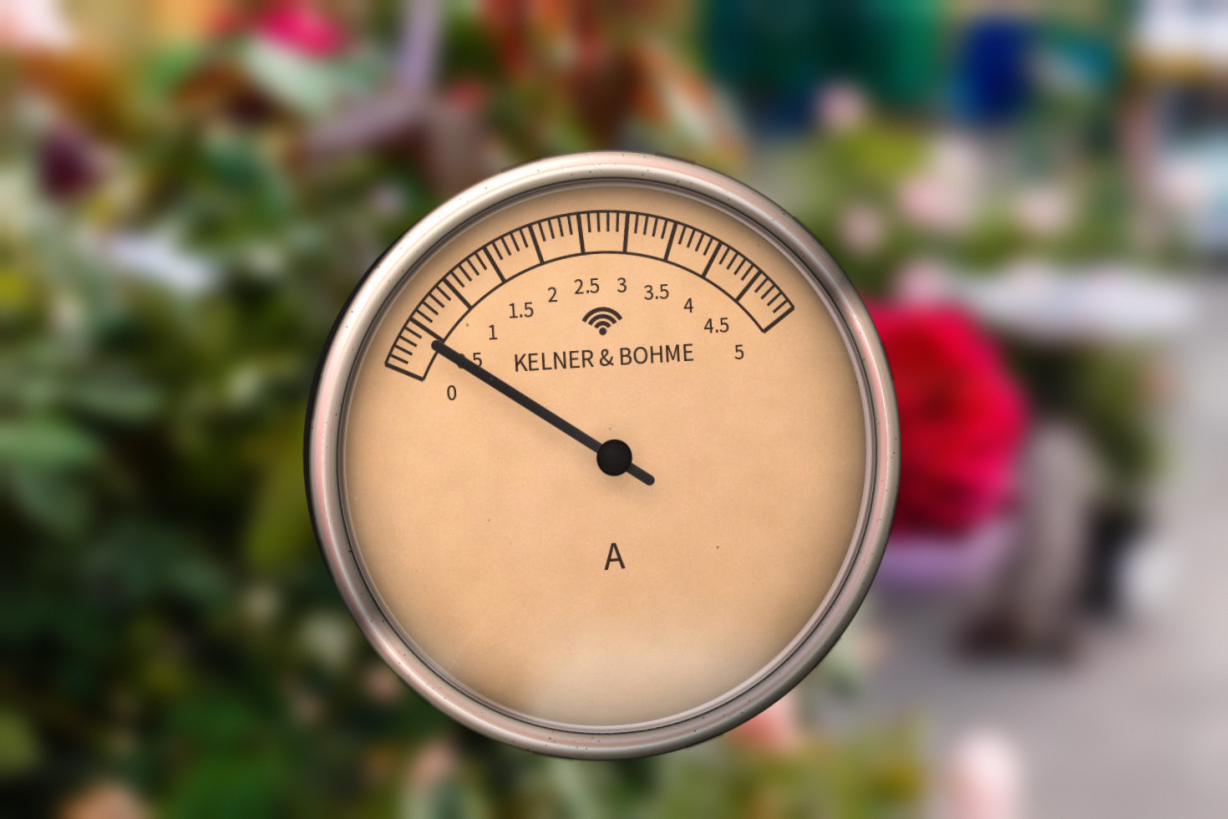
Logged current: 0.4 (A)
